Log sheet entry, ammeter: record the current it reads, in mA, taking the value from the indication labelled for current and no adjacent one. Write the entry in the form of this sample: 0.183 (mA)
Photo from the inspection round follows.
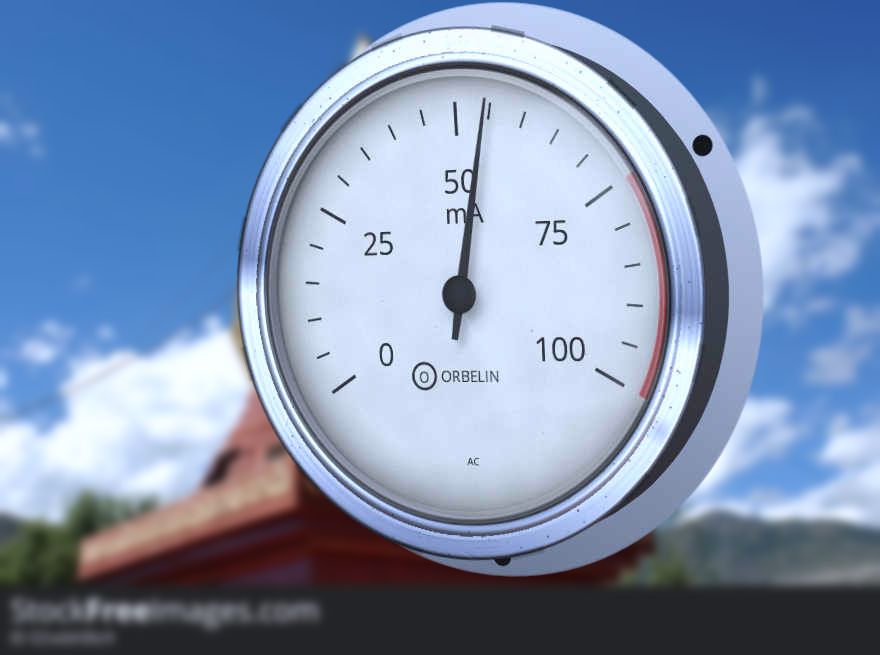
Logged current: 55 (mA)
